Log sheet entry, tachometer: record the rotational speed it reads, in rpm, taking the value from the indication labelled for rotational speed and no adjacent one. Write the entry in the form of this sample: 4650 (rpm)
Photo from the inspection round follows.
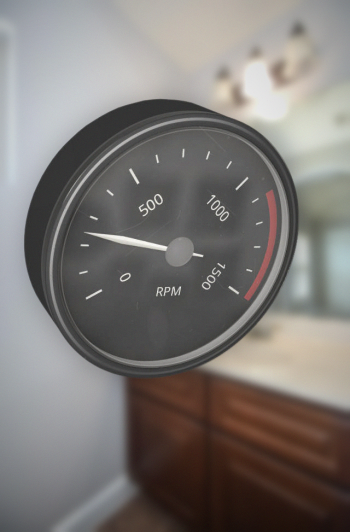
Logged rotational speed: 250 (rpm)
